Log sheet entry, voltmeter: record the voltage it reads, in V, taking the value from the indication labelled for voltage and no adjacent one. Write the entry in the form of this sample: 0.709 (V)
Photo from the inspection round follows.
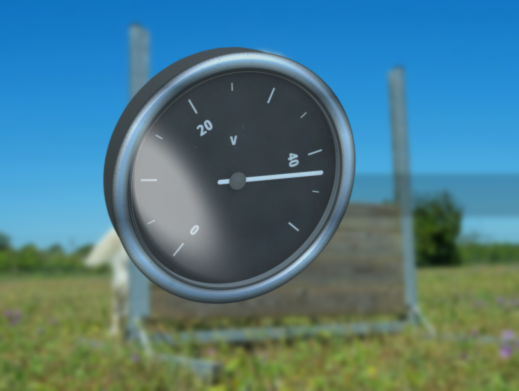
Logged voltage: 42.5 (V)
